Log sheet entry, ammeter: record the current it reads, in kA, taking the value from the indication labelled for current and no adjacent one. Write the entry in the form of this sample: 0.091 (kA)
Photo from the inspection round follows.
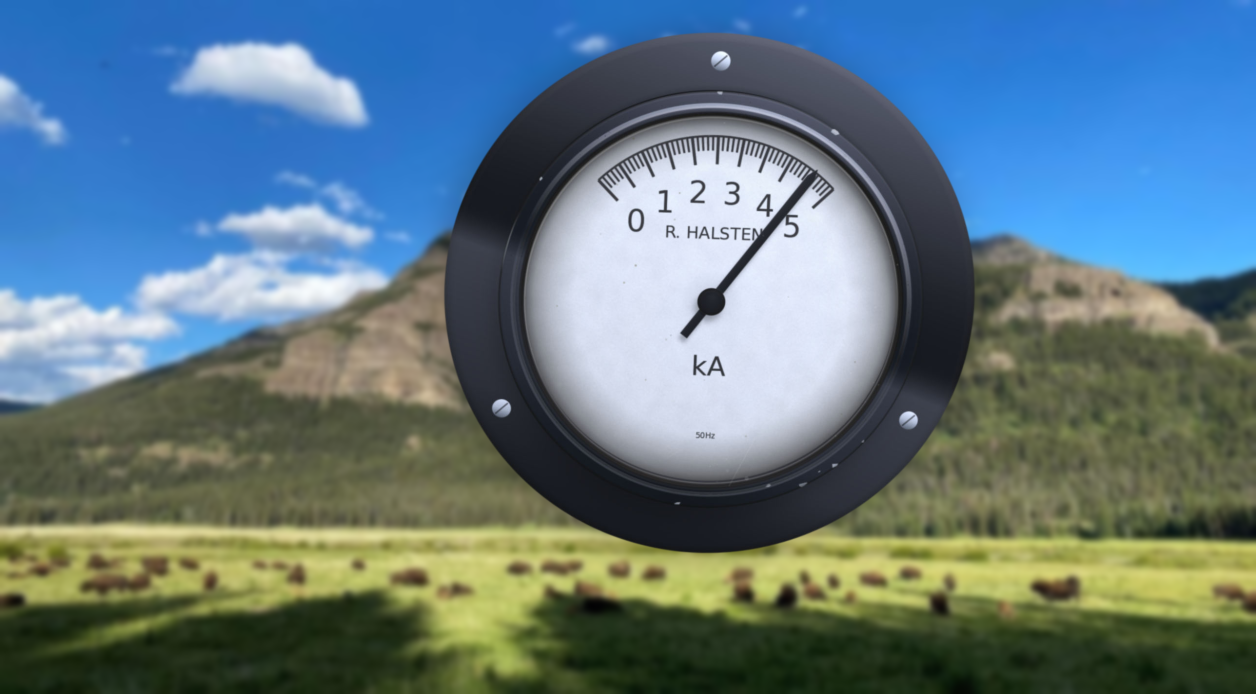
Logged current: 4.5 (kA)
